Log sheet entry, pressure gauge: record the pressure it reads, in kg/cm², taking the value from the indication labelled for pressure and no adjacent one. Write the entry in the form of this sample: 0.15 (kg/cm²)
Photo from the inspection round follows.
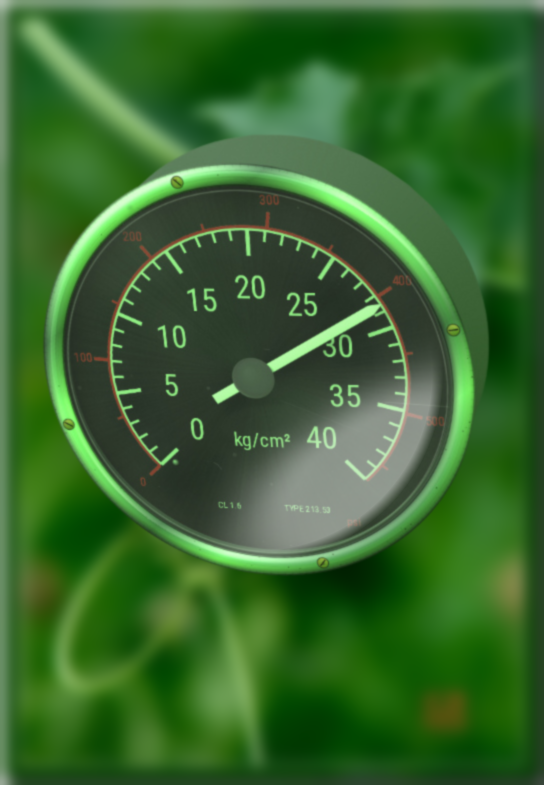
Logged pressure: 28.5 (kg/cm²)
